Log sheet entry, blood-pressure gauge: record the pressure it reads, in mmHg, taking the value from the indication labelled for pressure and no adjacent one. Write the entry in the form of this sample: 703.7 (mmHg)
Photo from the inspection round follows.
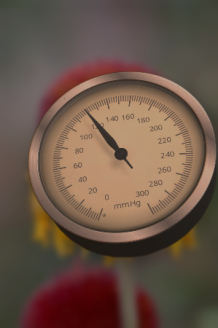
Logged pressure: 120 (mmHg)
